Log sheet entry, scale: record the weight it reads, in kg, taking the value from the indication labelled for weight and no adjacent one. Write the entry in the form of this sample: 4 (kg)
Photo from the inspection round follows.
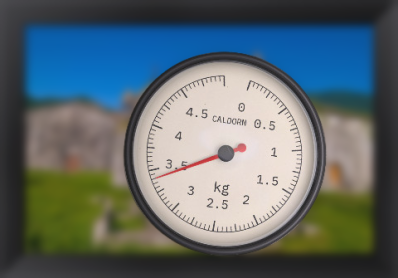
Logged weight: 3.4 (kg)
